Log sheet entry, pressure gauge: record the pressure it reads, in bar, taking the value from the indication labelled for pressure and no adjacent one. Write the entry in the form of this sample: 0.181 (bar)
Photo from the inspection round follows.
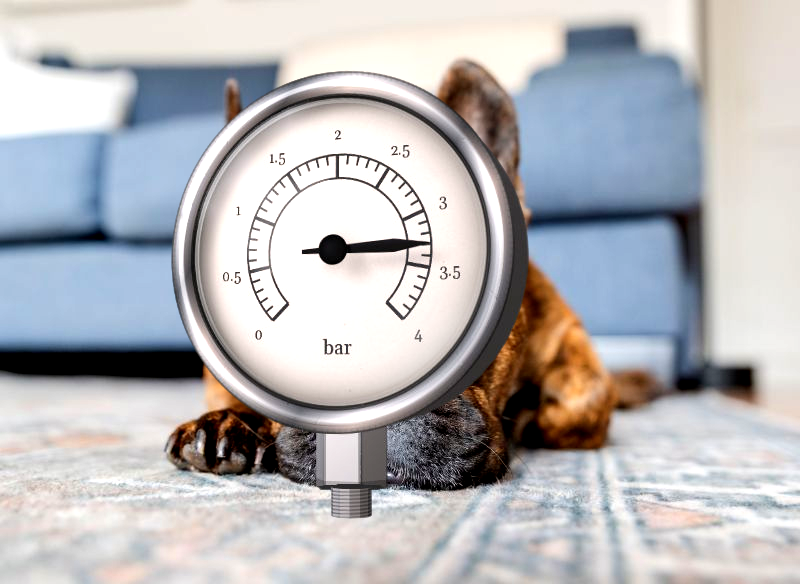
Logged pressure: 3.3 (bar)
